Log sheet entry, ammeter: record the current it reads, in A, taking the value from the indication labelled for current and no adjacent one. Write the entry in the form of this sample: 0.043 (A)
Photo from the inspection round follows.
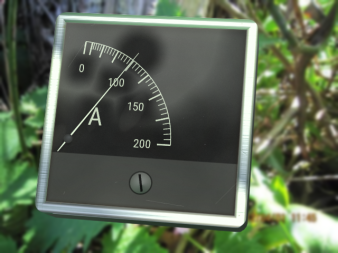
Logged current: 100 (A)
